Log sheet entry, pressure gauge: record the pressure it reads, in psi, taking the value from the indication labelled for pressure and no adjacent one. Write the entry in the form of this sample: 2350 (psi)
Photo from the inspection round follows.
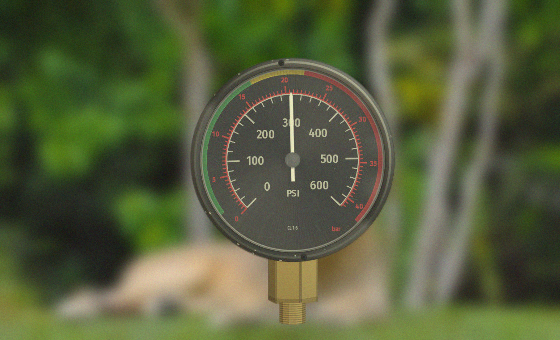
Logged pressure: 300 (psi)
